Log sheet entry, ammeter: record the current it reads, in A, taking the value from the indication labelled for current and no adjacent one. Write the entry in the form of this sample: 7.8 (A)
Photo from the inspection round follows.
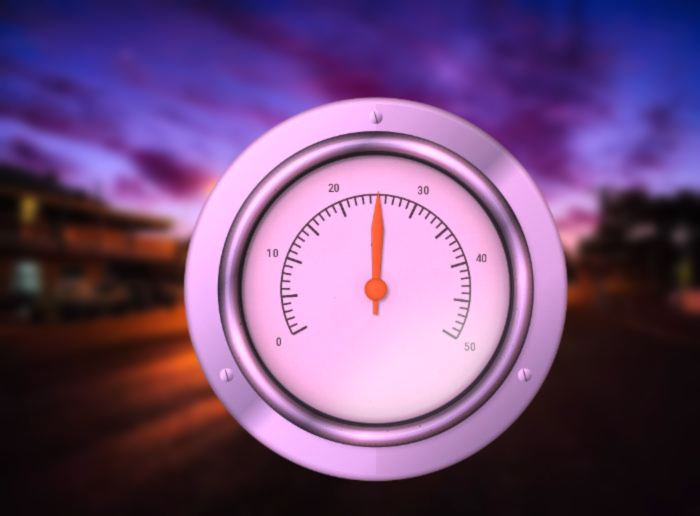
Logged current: 25 (A)
